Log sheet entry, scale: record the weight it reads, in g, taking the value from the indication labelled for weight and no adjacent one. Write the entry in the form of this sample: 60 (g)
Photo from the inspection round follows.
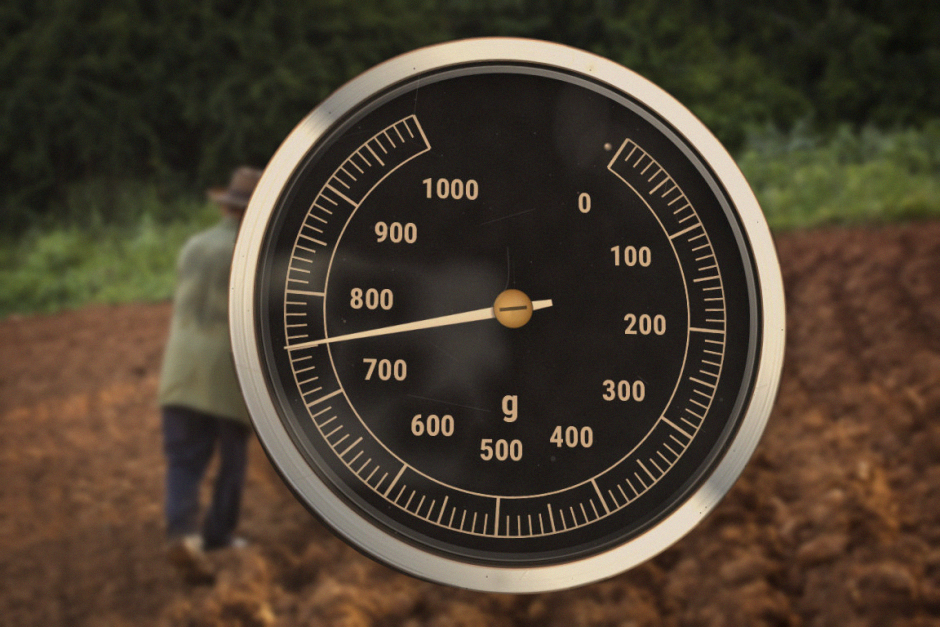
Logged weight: 750 (g)
